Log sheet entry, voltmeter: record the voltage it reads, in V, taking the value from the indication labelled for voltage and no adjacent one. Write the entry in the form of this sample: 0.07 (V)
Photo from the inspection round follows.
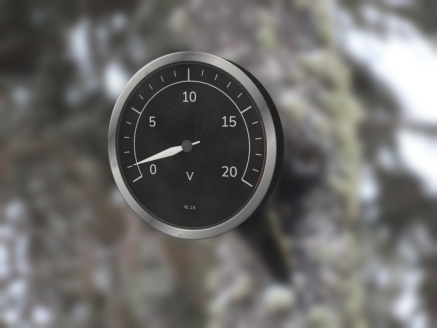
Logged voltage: 1 (V)
